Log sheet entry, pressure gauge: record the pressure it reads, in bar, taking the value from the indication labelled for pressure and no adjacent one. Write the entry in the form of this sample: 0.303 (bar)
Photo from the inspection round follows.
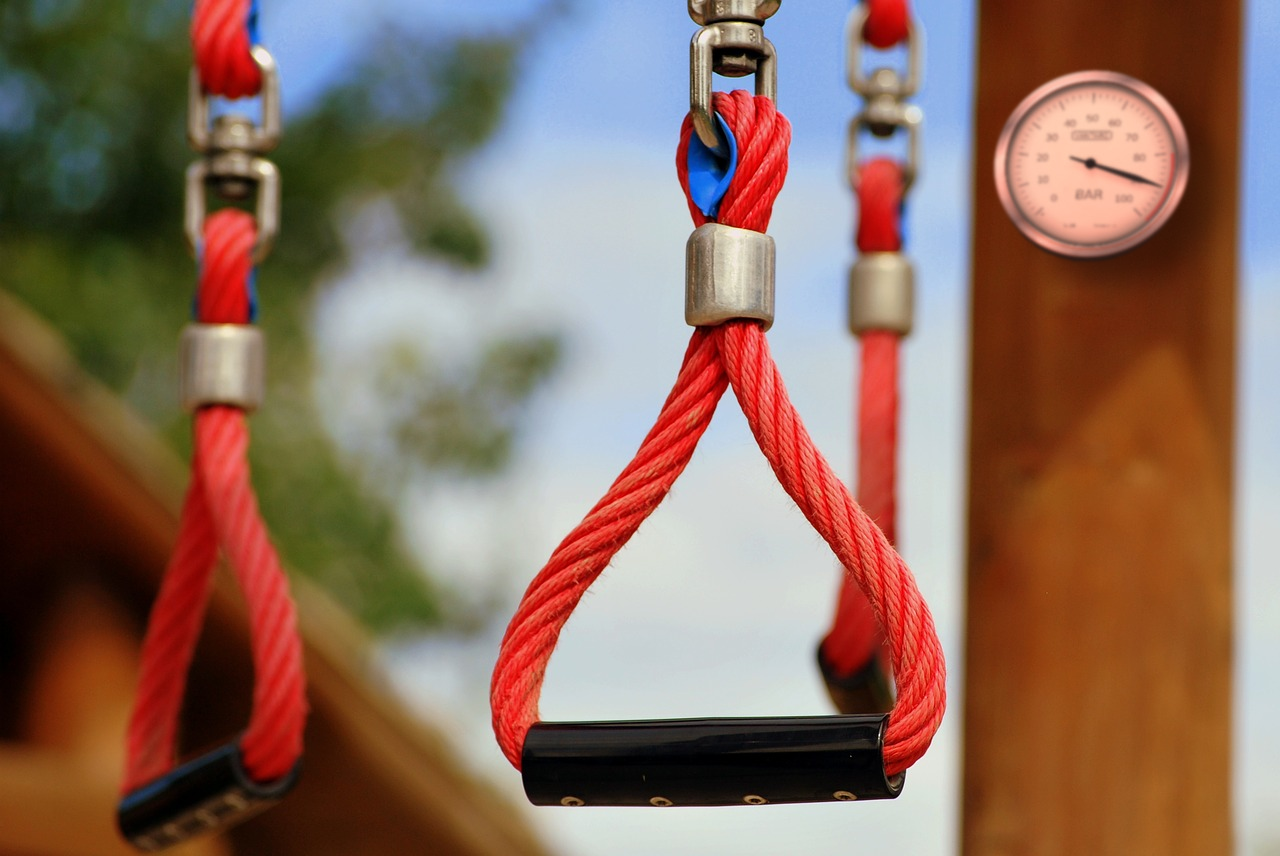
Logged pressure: 90 (bar)
